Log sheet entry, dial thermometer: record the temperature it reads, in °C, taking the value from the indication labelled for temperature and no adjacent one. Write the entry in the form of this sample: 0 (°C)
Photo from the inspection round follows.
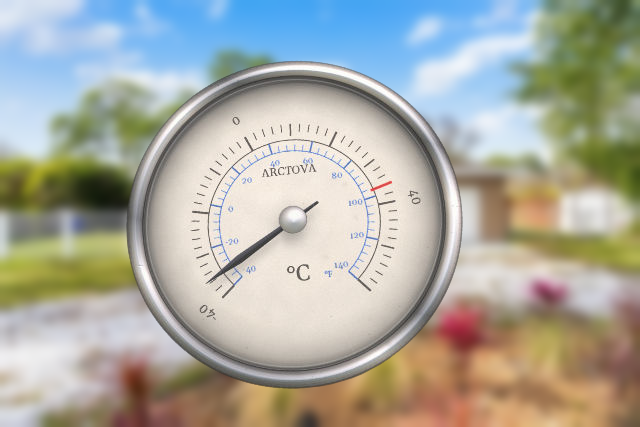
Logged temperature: -36 (°C)
